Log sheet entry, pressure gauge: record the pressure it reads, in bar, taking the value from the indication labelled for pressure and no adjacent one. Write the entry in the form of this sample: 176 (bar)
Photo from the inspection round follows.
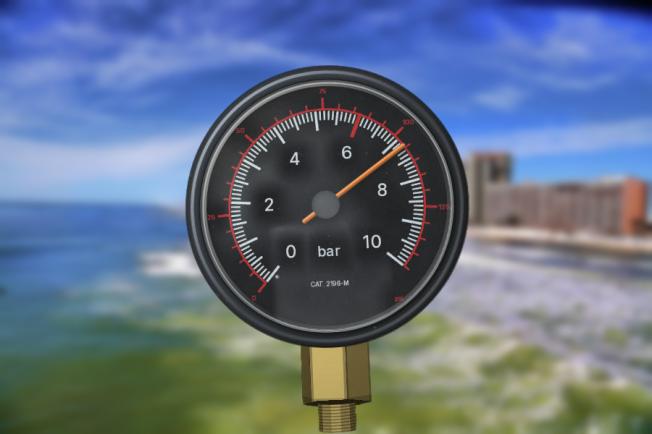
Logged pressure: 7.2 (bar)
